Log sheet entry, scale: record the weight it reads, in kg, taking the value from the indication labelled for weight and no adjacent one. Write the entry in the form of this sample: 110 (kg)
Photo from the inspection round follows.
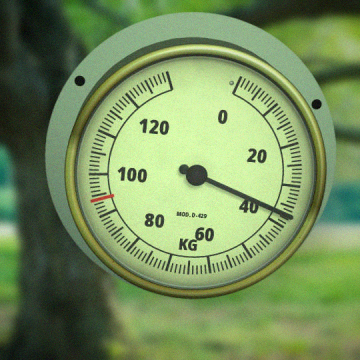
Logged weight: 37 (kg)
